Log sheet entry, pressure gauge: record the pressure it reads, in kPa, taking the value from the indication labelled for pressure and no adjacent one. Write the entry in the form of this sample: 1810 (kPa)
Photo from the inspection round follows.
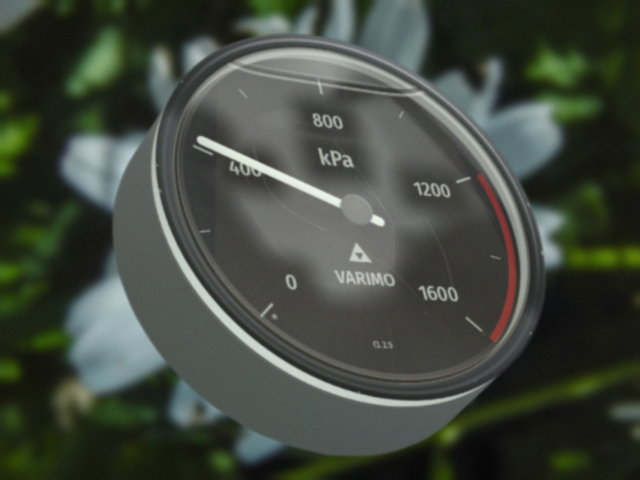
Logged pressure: 400 (kPa)
